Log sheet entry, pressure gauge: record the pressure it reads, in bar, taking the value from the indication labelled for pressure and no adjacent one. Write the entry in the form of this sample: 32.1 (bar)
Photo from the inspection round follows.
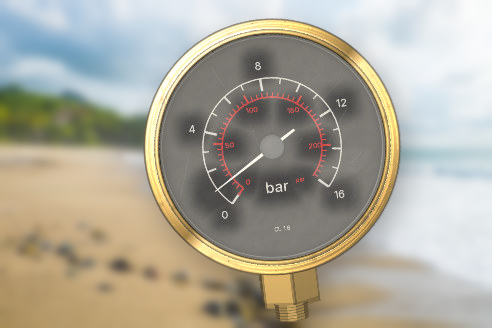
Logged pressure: 1 (bar)
